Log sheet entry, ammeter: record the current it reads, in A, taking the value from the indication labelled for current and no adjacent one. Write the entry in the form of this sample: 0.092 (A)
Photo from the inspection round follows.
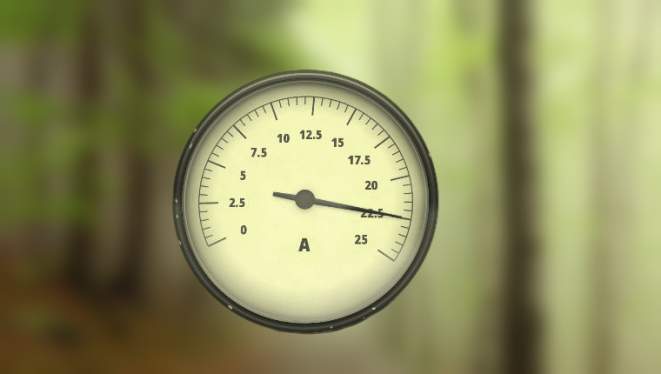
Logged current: 22.5 (A)
